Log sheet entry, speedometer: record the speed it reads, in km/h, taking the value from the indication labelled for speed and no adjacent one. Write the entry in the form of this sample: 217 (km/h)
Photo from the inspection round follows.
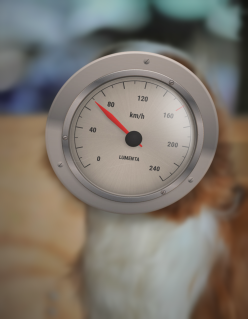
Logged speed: 70 (km/h)
